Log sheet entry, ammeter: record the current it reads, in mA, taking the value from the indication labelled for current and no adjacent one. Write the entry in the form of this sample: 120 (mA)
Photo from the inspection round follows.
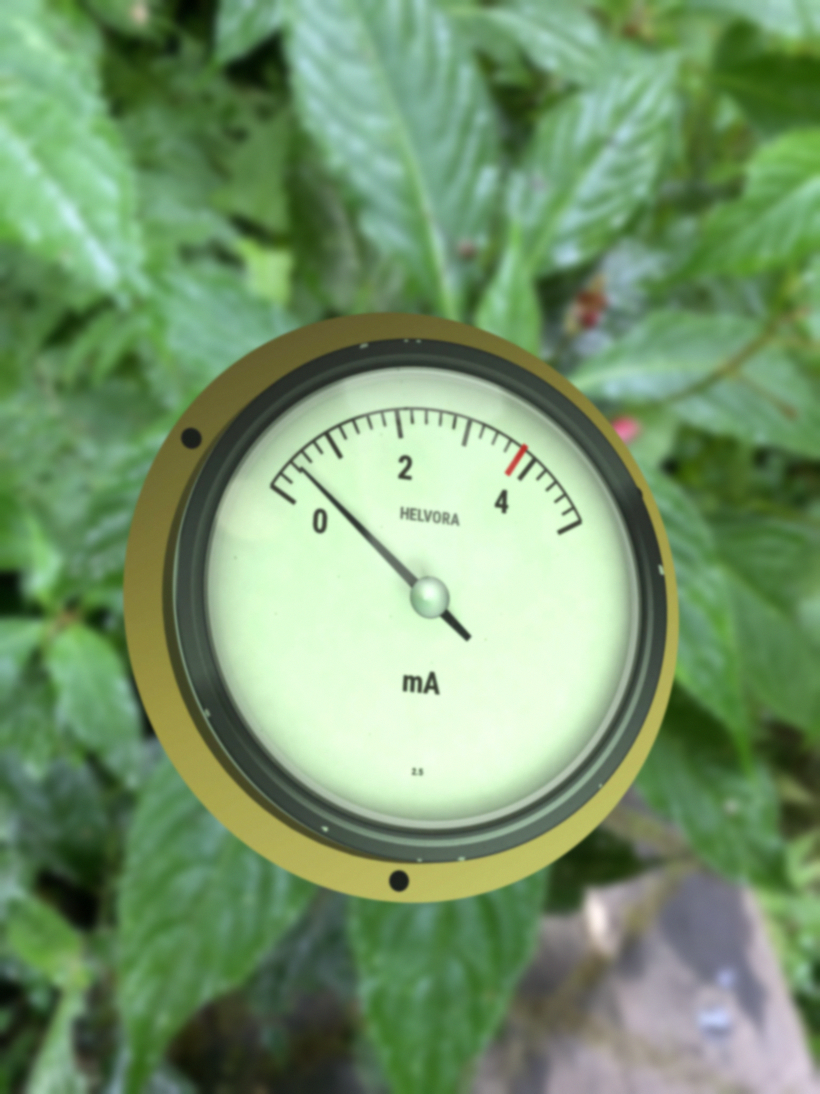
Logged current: 0.4 (mA)
